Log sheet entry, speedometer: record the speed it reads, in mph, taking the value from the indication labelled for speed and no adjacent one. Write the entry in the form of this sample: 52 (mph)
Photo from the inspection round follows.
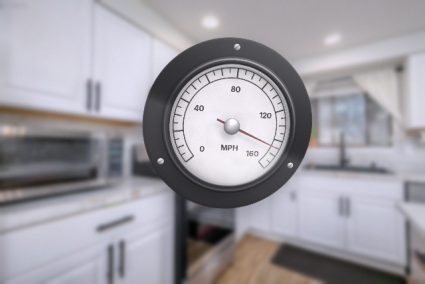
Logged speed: 145 (mph)
